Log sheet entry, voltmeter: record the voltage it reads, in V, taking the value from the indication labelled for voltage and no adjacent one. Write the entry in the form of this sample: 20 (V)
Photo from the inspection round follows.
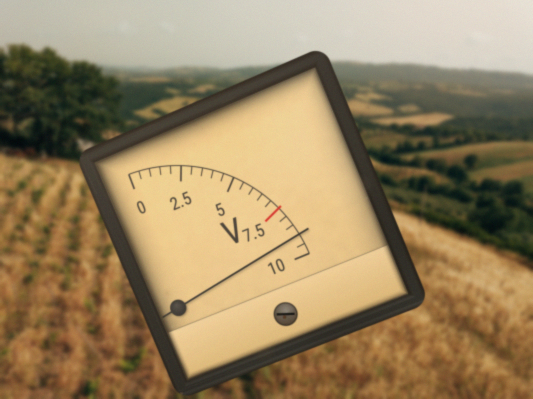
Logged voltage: 9 (V)
